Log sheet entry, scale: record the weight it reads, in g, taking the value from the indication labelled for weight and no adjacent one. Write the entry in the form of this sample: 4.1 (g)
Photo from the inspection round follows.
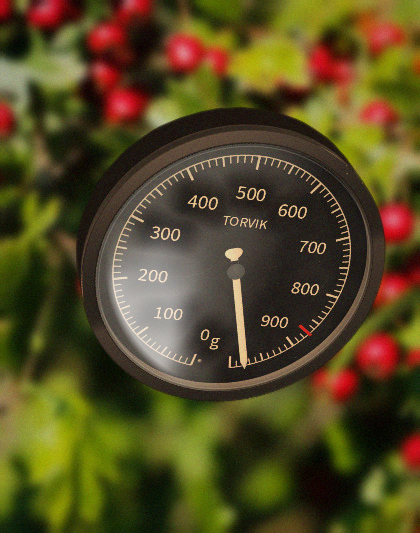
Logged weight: 980 (g)
